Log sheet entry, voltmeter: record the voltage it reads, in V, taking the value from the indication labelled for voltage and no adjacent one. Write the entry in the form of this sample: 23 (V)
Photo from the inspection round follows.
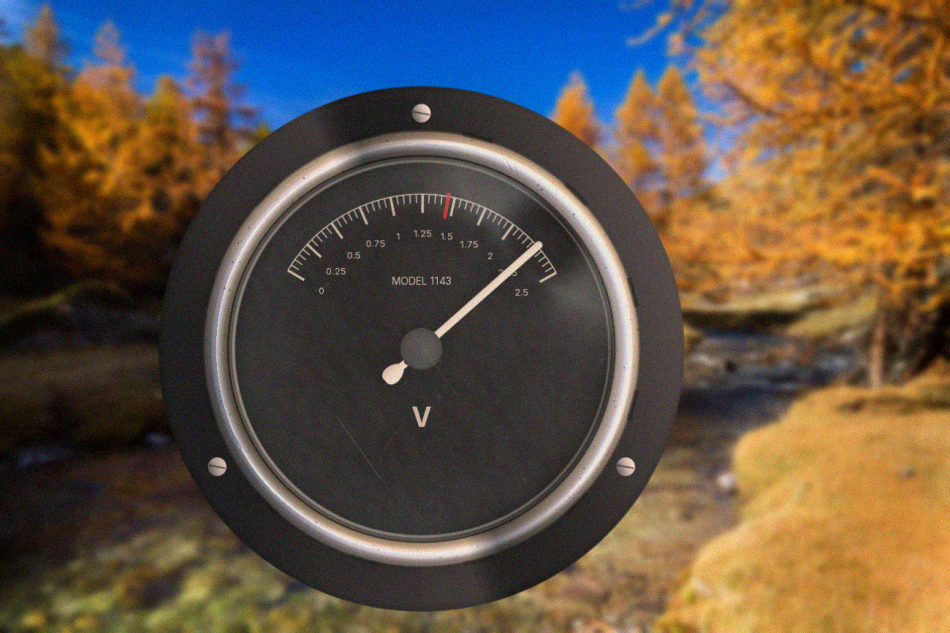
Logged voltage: 2.25 (V)
